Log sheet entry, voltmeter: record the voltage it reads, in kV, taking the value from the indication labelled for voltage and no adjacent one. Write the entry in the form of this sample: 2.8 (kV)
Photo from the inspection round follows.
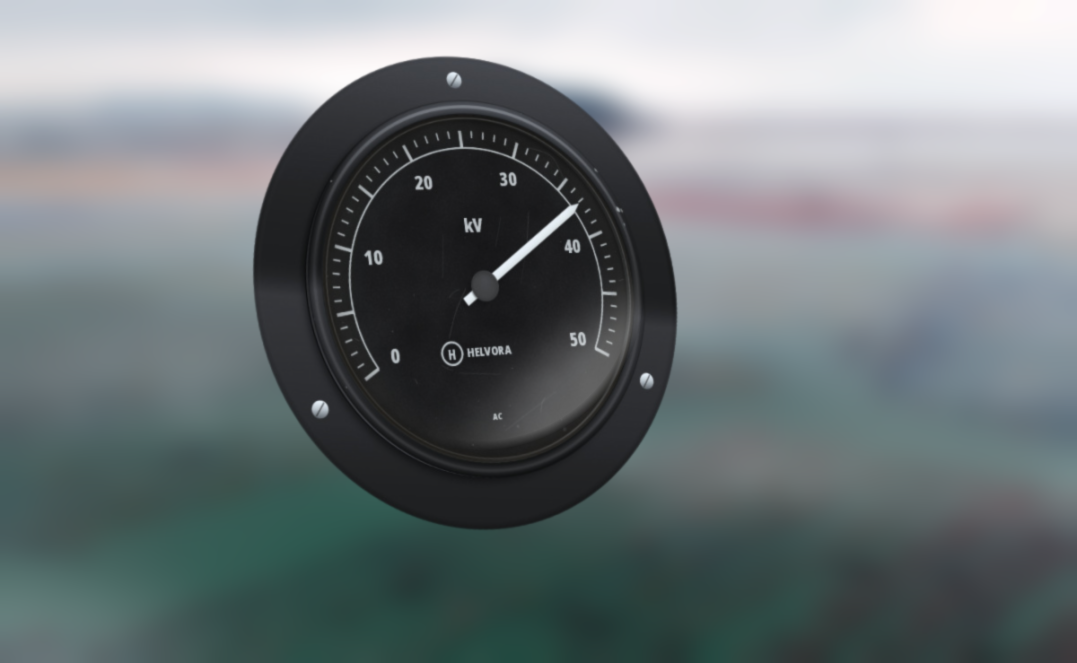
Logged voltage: 37 (kV)
